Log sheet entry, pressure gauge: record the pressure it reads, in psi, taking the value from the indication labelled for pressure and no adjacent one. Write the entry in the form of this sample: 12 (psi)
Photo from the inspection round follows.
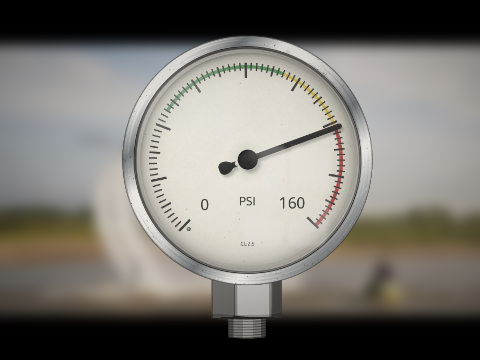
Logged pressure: 122 (psi)
